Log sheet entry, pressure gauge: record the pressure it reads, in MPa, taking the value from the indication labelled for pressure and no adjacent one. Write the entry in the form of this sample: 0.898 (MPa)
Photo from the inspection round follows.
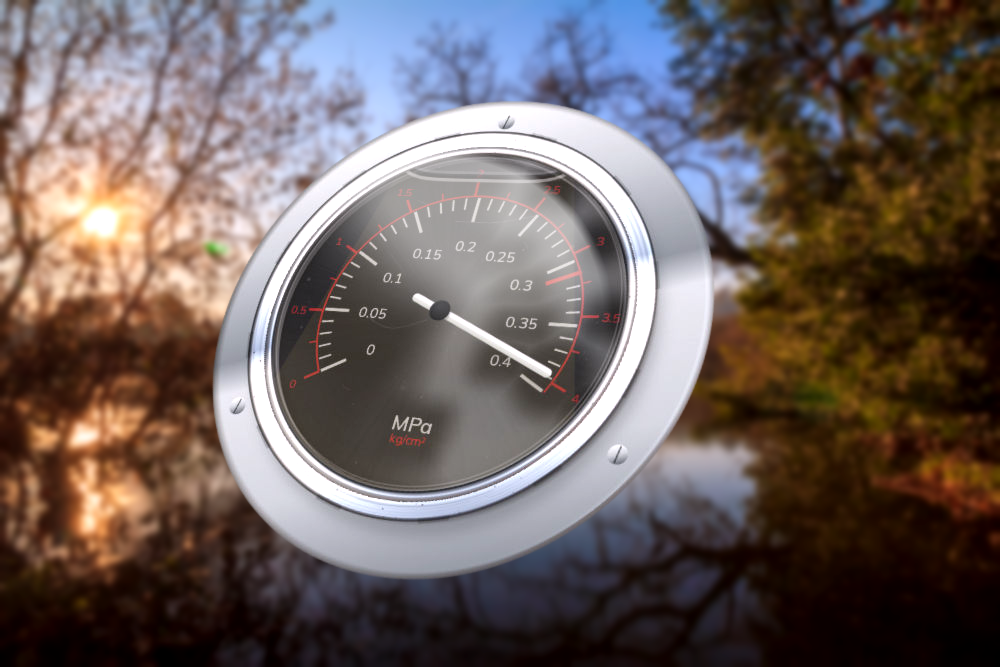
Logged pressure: 0.39 (MPa)
